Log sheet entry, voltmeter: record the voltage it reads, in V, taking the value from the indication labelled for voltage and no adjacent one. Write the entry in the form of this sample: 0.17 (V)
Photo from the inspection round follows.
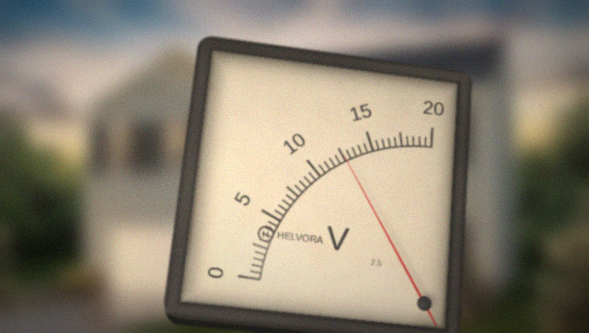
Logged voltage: 12.5 (V)
